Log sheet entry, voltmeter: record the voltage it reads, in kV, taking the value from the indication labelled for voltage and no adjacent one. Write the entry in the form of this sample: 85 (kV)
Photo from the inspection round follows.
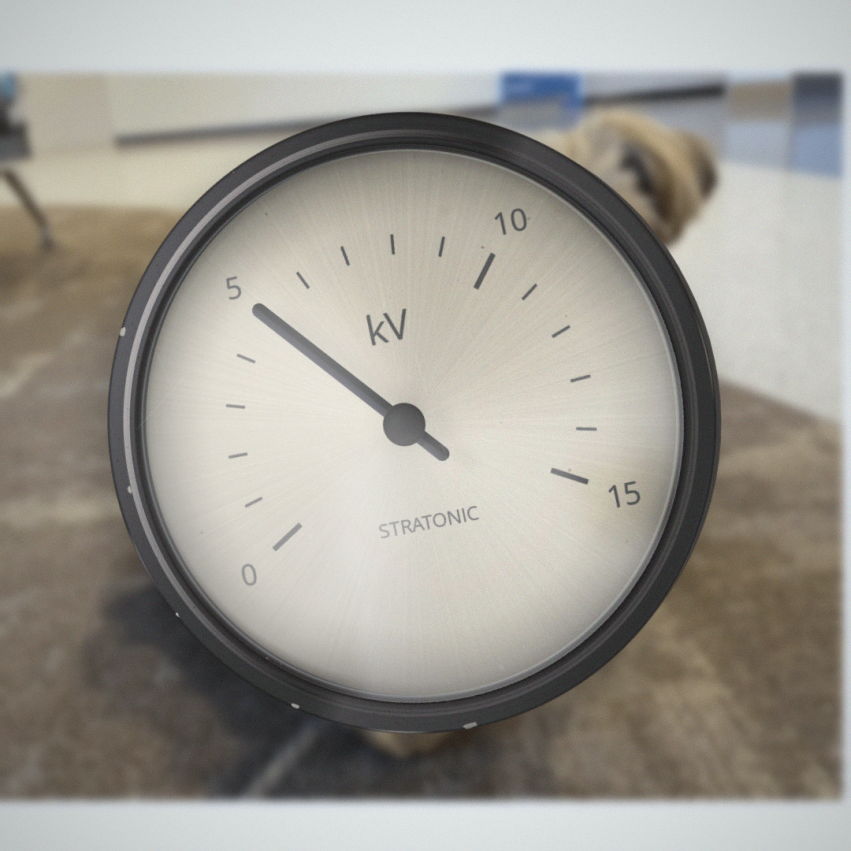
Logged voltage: 5 (kV)
